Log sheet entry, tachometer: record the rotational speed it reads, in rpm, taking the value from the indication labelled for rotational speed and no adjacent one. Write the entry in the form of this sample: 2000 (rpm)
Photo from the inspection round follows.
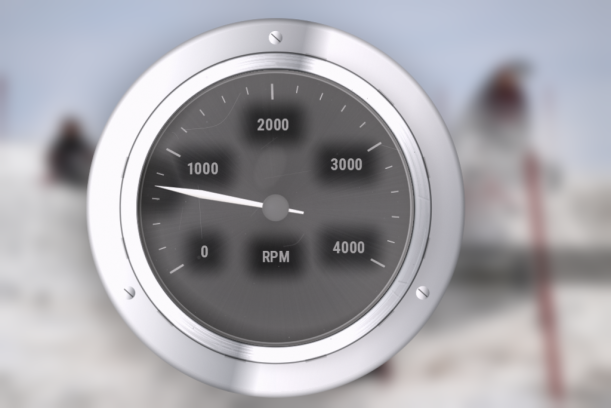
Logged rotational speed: 700 (rpm)
